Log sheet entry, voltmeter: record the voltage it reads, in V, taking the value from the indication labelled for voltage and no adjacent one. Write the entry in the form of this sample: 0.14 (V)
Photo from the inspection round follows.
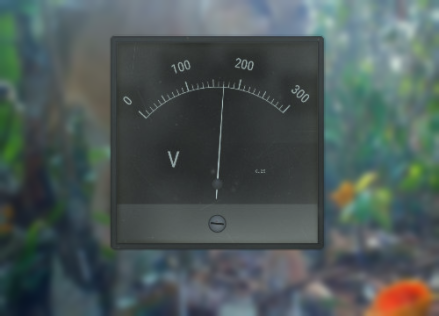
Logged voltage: 170 (V)
